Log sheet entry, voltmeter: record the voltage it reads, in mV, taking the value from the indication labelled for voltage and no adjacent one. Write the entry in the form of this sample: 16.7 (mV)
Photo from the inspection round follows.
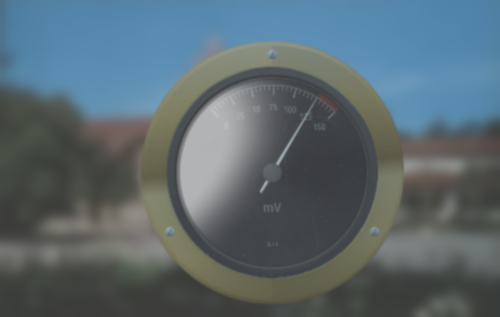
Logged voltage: 125 (mV)
